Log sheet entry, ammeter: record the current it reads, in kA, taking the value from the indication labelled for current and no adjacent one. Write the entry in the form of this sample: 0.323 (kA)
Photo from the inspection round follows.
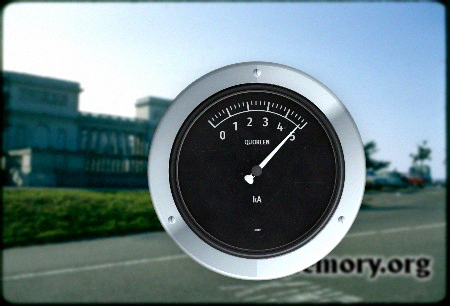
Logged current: 4.8 (kA)
